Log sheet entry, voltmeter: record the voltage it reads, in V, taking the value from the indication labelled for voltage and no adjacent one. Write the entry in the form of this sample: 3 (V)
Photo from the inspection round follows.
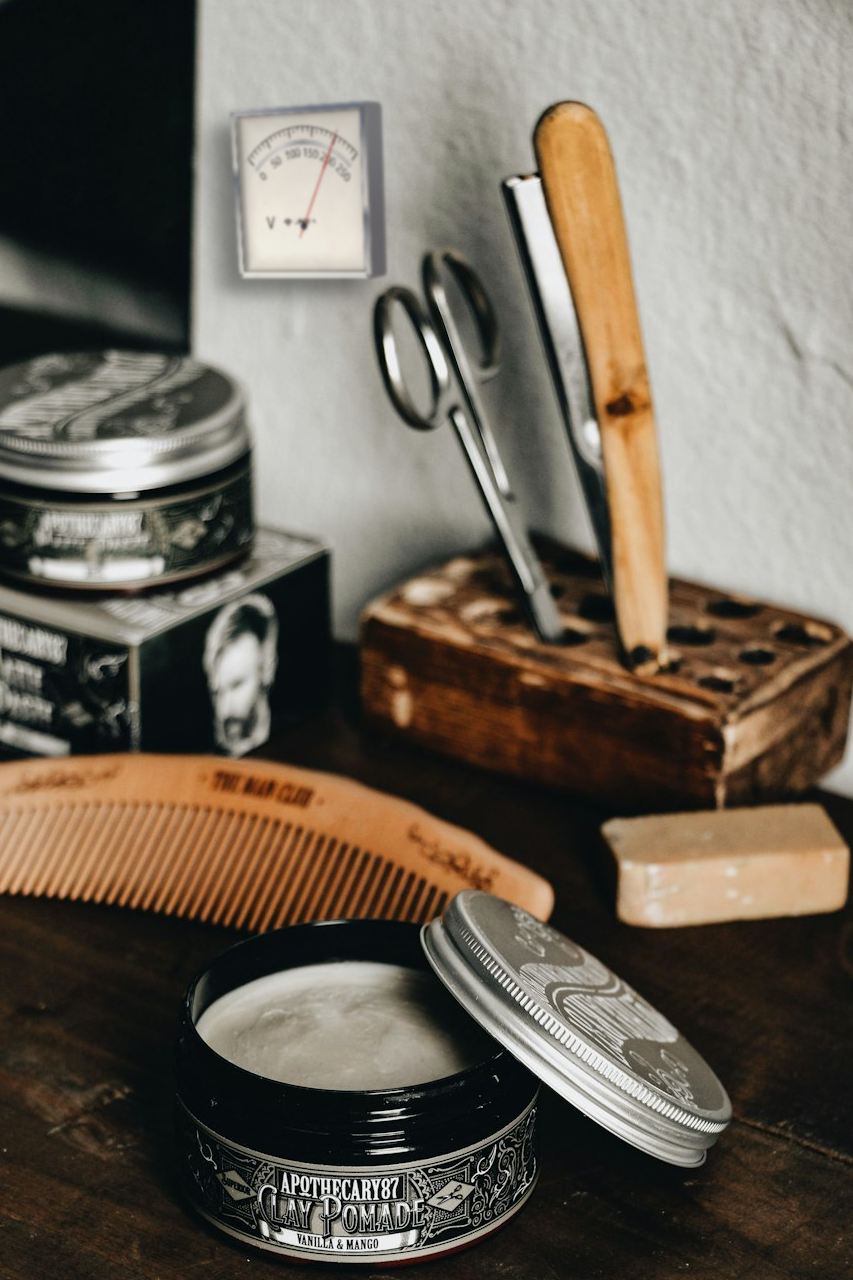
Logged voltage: 200 (V)
